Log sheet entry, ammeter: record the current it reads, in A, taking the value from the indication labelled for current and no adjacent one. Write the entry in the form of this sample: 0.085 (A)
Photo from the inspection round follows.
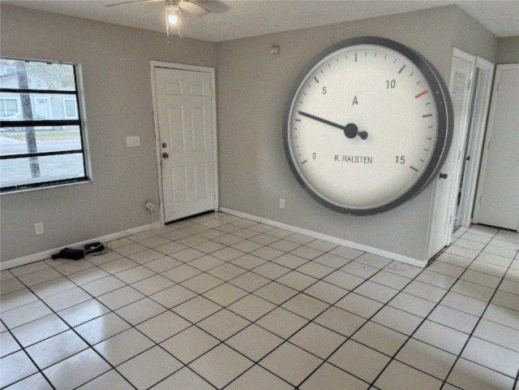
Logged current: 3 (A)
